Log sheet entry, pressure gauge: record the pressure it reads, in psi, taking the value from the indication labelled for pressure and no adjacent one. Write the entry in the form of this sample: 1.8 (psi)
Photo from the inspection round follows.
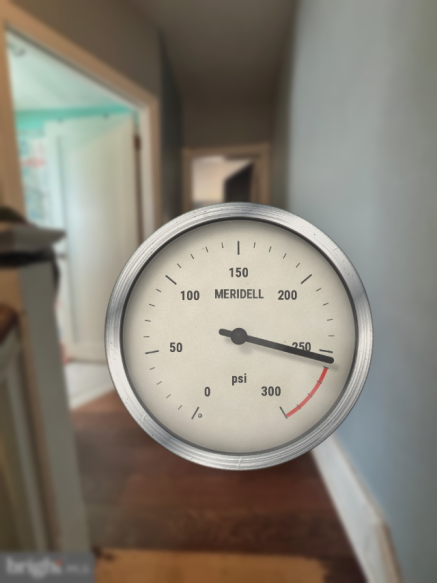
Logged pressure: 255 (psi)
